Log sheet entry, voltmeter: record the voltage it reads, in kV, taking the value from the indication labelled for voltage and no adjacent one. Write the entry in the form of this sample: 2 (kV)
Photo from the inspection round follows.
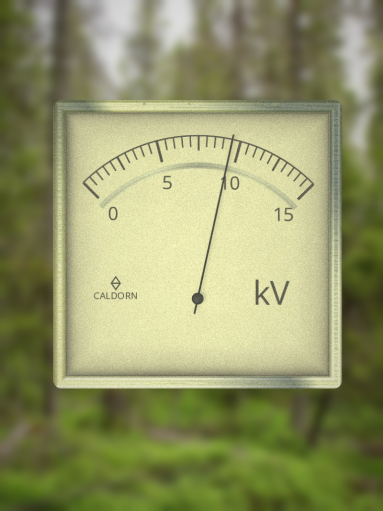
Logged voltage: 9.5 (kV)
